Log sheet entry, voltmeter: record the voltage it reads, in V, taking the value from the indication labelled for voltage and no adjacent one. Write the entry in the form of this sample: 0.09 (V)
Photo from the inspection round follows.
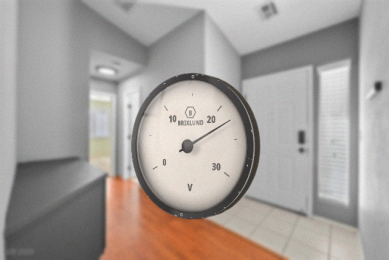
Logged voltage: 22.5 (V)
